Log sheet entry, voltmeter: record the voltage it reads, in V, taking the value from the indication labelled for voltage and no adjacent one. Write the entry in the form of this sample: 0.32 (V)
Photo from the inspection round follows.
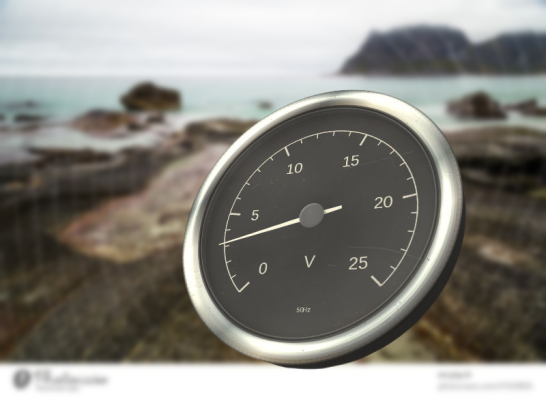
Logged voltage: 3 (V)
